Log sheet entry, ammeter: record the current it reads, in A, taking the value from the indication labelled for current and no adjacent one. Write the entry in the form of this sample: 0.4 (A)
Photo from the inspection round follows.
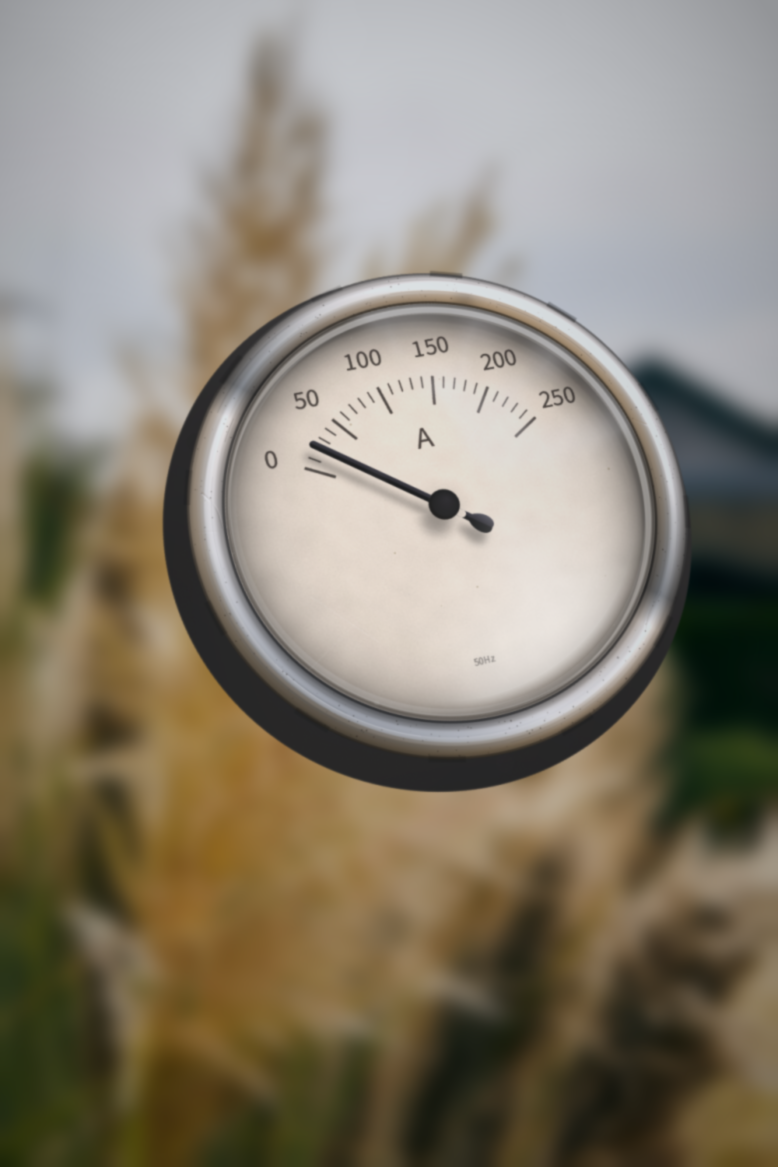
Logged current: 20 (A)
